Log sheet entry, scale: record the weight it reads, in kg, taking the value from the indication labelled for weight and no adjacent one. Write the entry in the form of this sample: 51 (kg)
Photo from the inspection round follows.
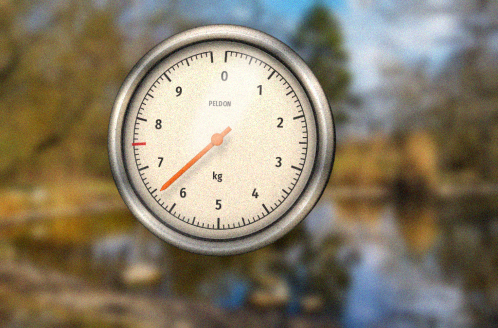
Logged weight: 6.4 (kg)
